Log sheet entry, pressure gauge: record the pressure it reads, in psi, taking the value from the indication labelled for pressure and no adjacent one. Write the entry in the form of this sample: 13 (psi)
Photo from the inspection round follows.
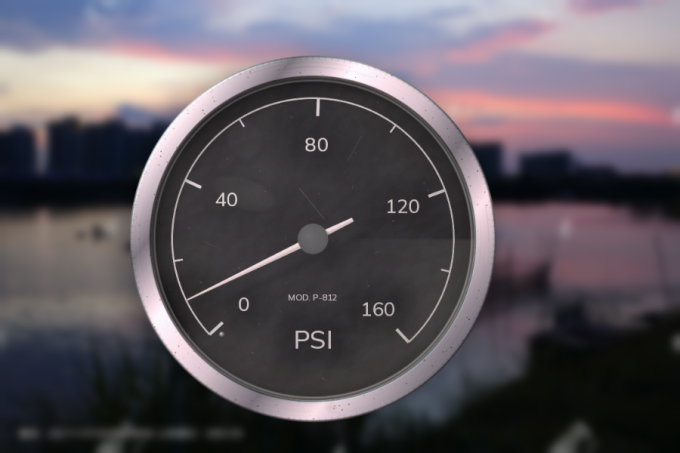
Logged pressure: 10 (psi)
